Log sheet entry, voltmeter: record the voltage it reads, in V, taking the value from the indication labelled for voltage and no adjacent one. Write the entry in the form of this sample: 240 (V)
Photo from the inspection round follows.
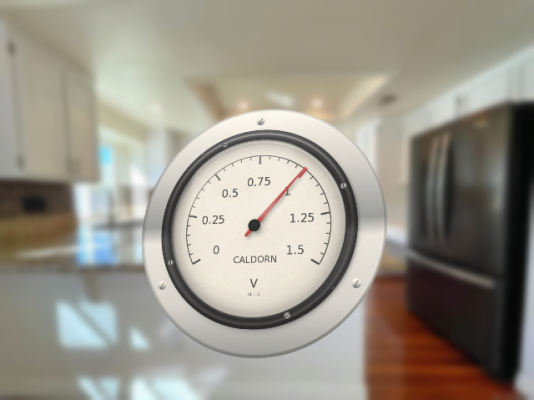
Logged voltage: 1 (V)
